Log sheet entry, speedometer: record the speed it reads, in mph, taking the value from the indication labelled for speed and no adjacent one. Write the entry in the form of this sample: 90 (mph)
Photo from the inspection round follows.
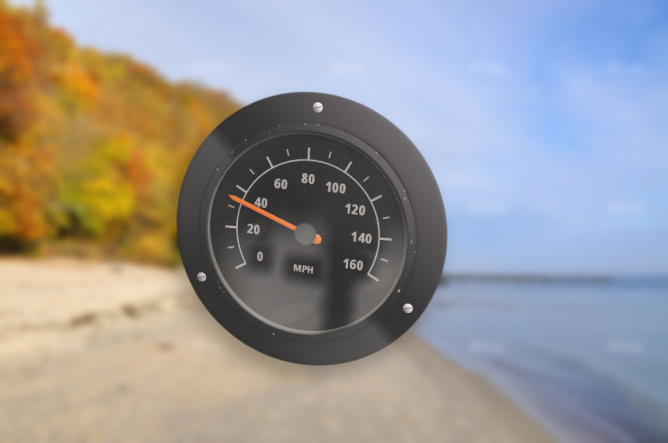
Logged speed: 35 (mph)
